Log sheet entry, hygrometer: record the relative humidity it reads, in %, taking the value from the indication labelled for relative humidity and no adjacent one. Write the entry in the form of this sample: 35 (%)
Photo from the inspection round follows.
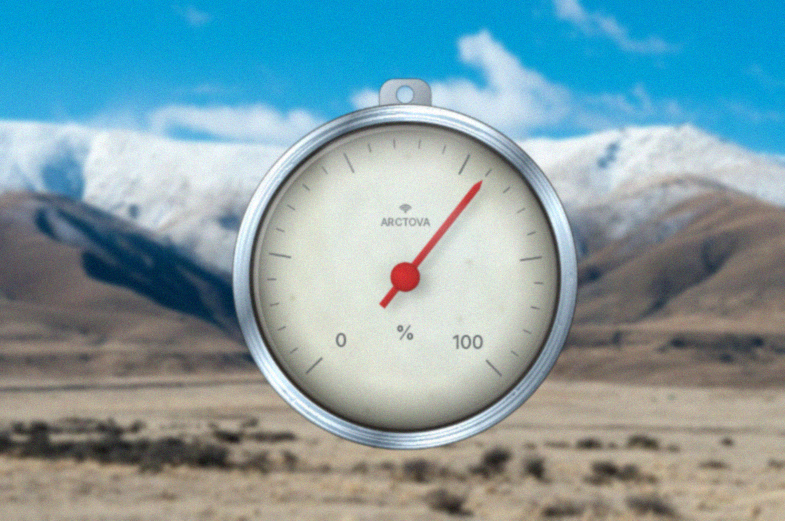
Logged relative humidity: 64 (%)
